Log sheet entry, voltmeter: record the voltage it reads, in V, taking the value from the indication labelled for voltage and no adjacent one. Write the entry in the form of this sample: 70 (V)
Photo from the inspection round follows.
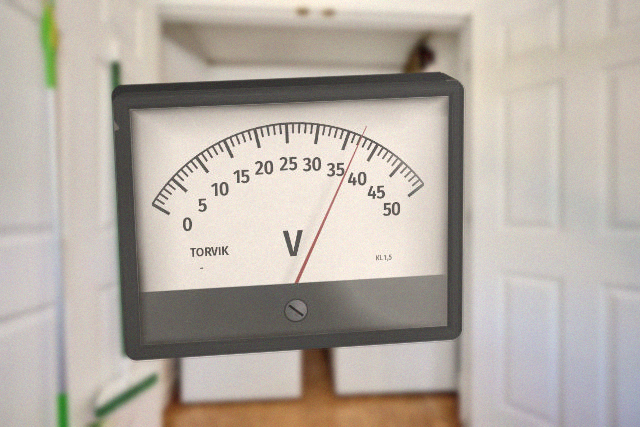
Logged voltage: 37 (V)
